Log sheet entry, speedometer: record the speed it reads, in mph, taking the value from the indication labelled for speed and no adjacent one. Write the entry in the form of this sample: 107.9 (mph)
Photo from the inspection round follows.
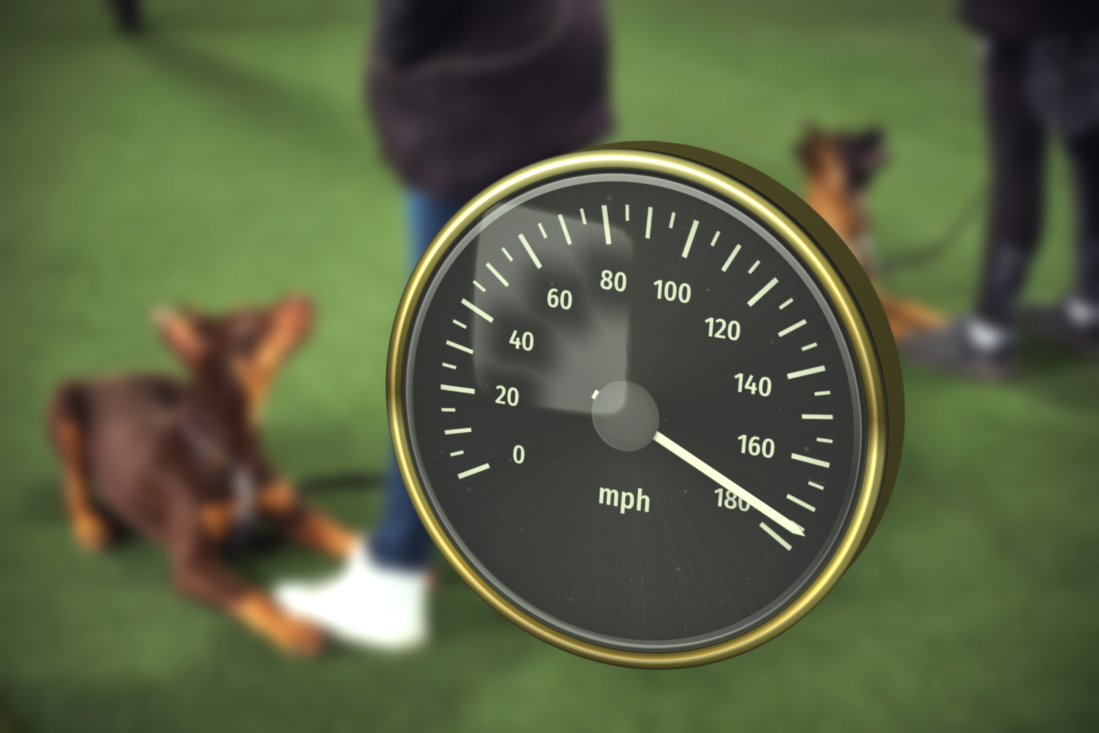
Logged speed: 175 (mph)
